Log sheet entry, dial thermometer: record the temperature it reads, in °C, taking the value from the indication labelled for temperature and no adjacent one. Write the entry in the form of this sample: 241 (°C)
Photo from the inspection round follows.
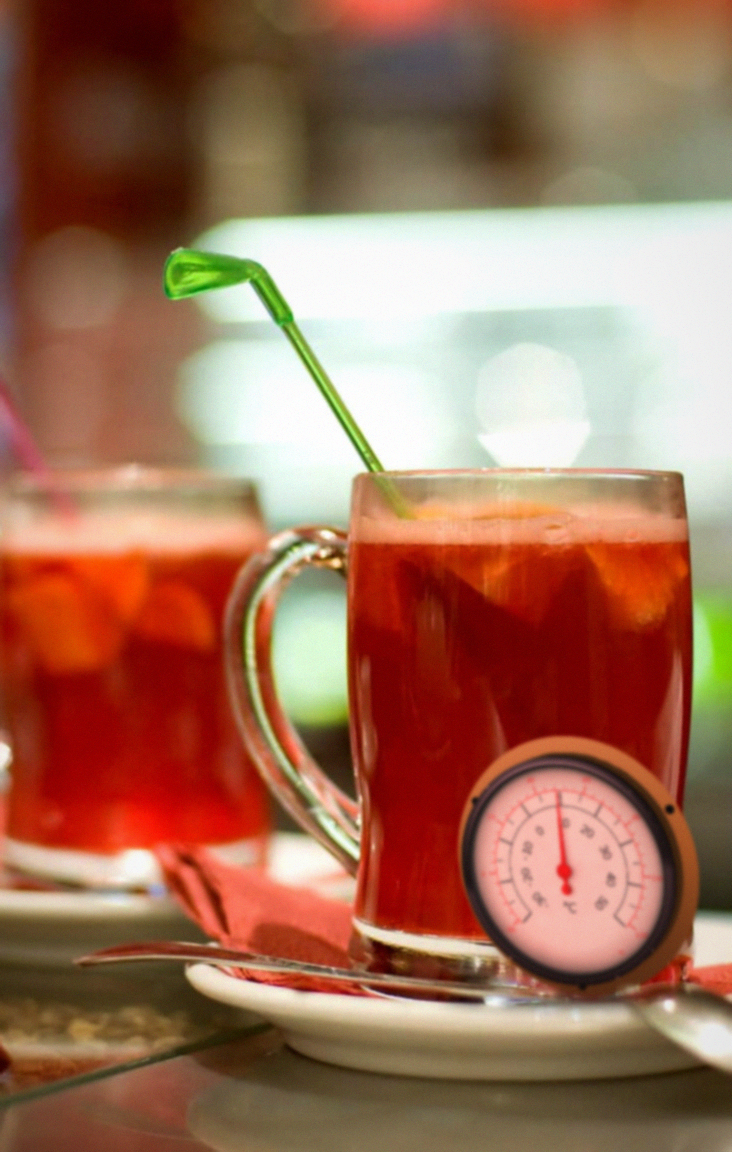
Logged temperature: 10 (°C)
